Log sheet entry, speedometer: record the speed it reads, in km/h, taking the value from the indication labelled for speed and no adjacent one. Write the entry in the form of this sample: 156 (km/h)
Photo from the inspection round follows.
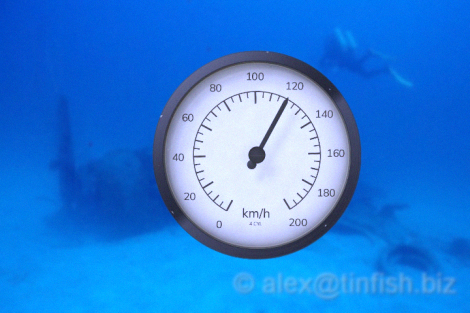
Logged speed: 120 (km/h)
